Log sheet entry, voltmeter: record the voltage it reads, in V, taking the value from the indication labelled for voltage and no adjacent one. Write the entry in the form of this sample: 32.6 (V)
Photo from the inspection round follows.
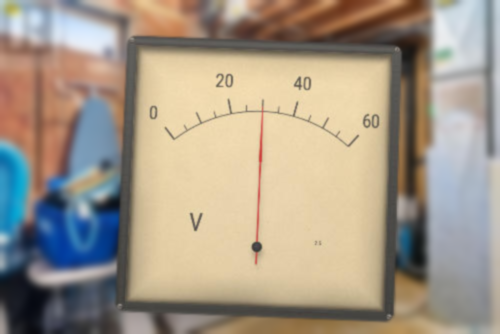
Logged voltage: 30 (V)
